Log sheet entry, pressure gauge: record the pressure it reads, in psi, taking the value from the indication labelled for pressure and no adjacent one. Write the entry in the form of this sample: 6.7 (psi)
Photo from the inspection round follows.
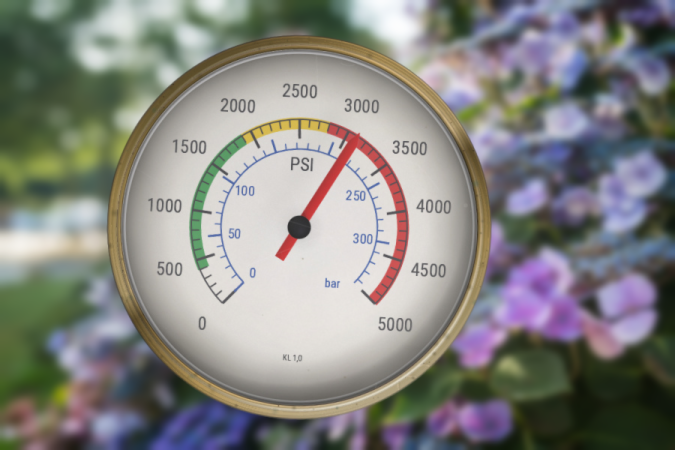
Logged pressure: 3100 (psi)
